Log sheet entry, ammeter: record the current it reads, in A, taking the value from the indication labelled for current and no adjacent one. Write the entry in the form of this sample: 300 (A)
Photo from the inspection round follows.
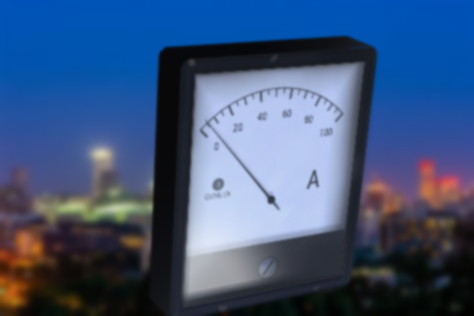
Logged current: 5 (A)
